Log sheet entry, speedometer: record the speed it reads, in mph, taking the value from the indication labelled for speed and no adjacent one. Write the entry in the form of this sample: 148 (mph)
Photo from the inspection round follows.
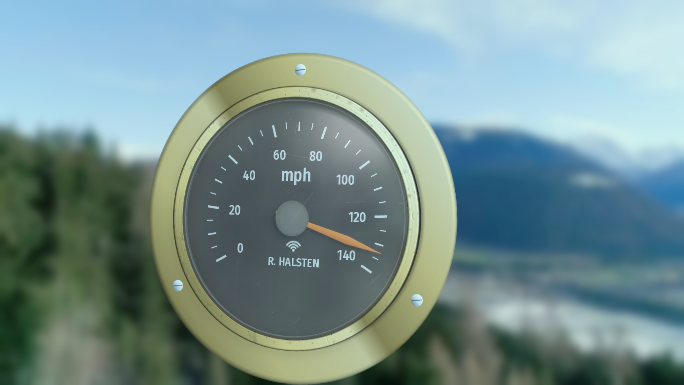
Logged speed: 132.5 (mph)
